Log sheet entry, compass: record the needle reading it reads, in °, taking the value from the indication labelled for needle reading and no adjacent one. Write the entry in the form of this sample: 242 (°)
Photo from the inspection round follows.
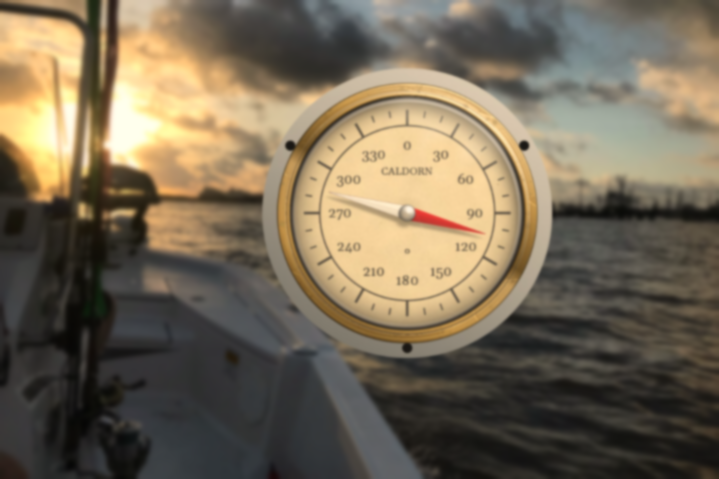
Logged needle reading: 105 (°)
